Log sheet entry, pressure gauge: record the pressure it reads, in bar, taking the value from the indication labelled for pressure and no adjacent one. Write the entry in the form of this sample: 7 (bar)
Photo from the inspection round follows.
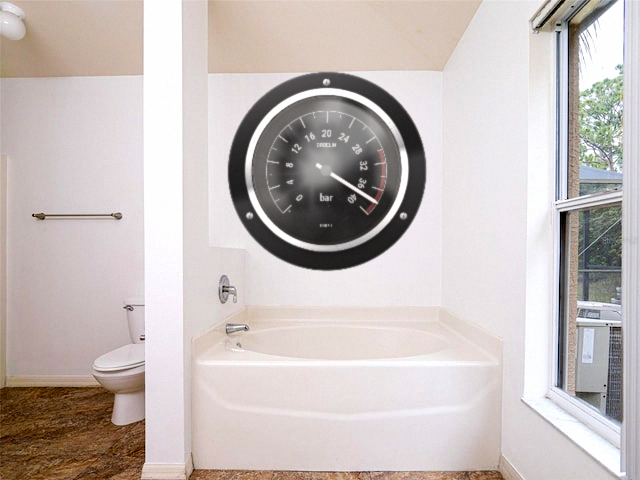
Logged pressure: 38 (bar)
